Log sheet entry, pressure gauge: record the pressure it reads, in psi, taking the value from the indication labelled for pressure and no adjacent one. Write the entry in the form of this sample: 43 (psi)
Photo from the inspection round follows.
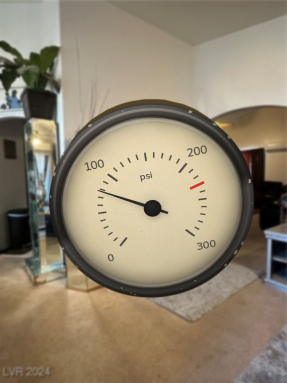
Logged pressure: 80 (psi)
